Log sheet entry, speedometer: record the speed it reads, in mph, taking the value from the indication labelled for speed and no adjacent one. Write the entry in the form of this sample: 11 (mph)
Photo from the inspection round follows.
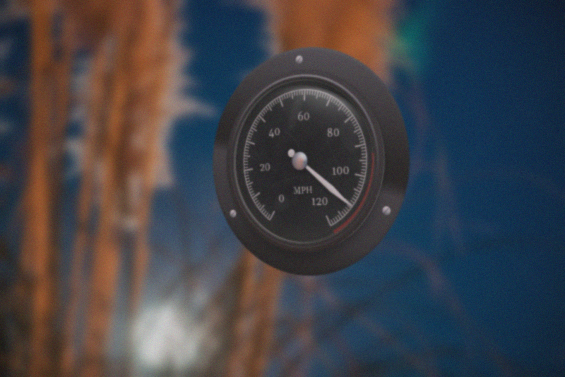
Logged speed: 110 (mph)
